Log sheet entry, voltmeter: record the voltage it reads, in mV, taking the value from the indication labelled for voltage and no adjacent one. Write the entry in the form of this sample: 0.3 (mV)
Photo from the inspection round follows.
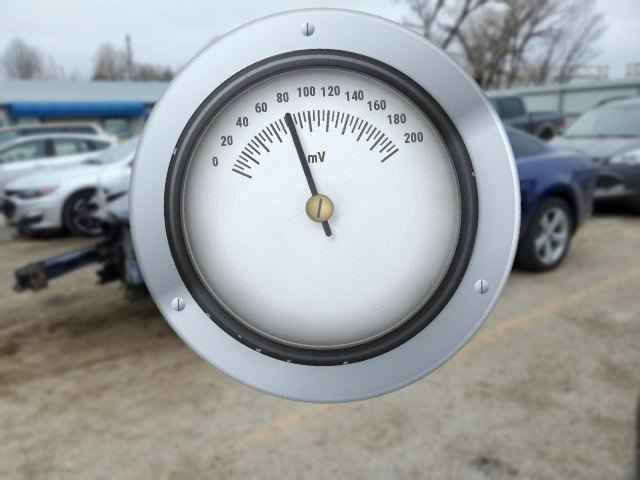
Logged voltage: 80 (mV)
